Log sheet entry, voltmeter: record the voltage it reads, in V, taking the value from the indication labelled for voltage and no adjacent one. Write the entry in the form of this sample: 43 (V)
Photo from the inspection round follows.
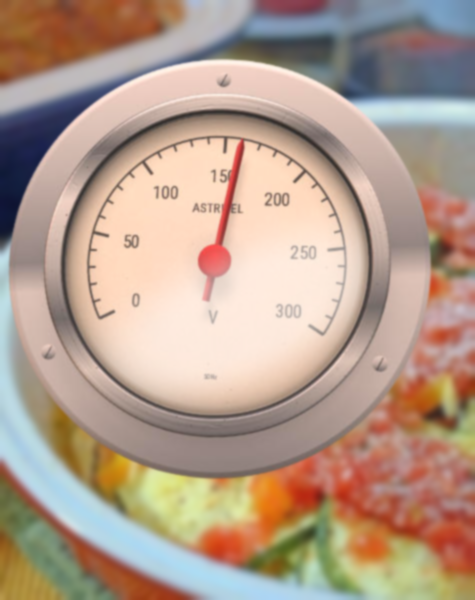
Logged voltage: 160 (V)
